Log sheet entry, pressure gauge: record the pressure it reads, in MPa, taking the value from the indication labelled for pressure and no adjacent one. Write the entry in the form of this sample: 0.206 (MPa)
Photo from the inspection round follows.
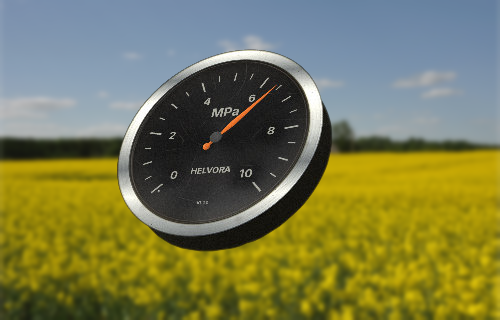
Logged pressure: 6.5 (MPa)
